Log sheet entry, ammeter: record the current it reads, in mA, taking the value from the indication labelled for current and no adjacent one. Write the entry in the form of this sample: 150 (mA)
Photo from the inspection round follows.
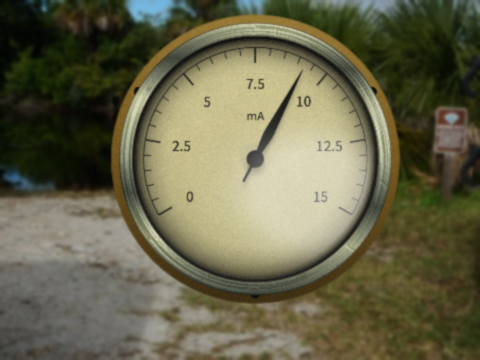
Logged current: 9.25 (mA)
